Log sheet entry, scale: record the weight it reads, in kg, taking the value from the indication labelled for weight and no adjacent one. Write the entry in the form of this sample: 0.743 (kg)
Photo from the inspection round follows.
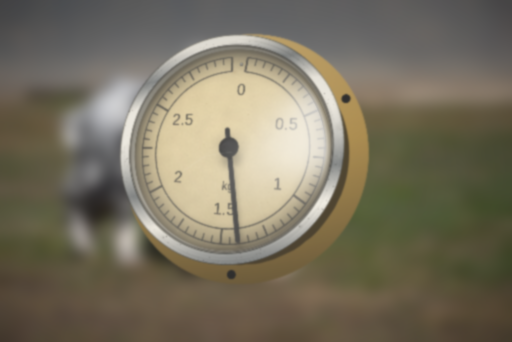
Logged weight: 1.4 (kg)
